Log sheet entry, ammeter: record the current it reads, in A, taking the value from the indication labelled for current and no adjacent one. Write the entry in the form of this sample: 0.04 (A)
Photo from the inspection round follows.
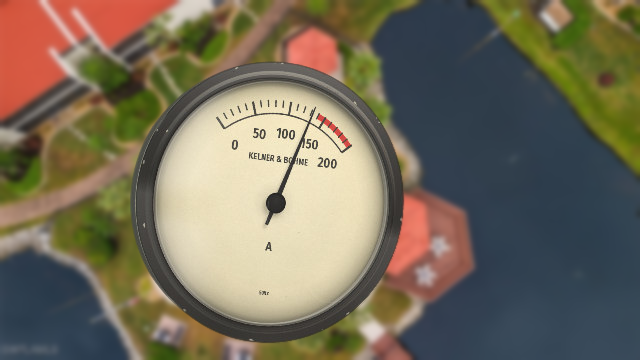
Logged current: 130 (A)
